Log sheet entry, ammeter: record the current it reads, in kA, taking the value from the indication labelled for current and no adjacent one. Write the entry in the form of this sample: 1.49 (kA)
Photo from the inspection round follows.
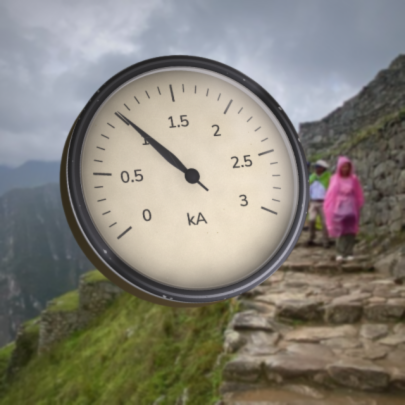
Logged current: 1 (kA)
